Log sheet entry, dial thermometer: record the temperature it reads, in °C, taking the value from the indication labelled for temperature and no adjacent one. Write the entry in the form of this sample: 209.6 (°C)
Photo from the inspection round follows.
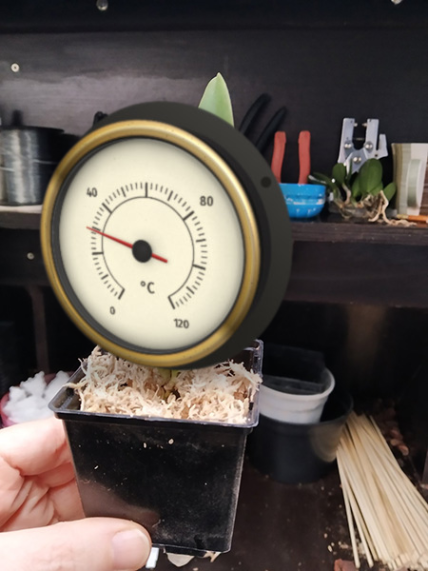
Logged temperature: 30 (°C)
